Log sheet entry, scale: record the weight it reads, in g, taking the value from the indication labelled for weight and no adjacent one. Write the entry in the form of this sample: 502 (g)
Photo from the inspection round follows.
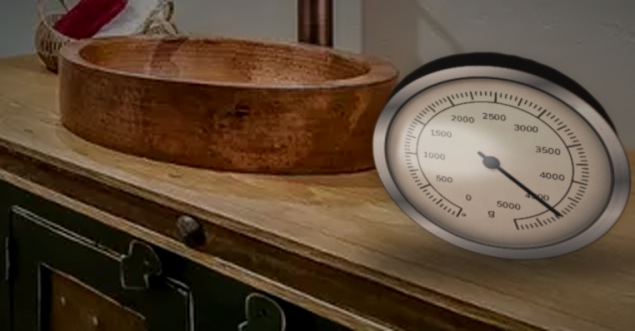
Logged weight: 4500 (g)
